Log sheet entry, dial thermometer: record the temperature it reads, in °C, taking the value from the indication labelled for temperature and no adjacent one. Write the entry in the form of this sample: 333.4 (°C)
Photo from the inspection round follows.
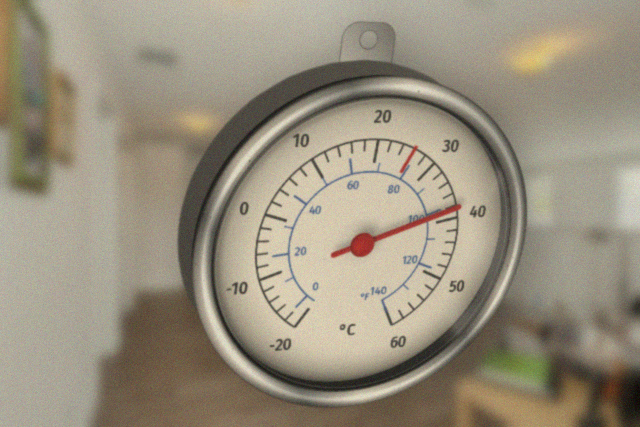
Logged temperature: 38 (°C)
